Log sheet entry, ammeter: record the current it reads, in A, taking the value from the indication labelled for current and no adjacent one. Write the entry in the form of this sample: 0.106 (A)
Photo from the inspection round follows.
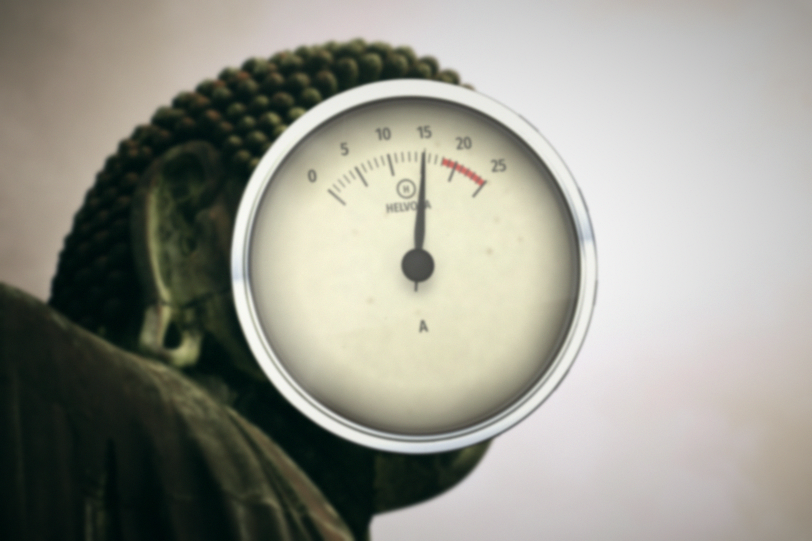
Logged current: 15 (A)
